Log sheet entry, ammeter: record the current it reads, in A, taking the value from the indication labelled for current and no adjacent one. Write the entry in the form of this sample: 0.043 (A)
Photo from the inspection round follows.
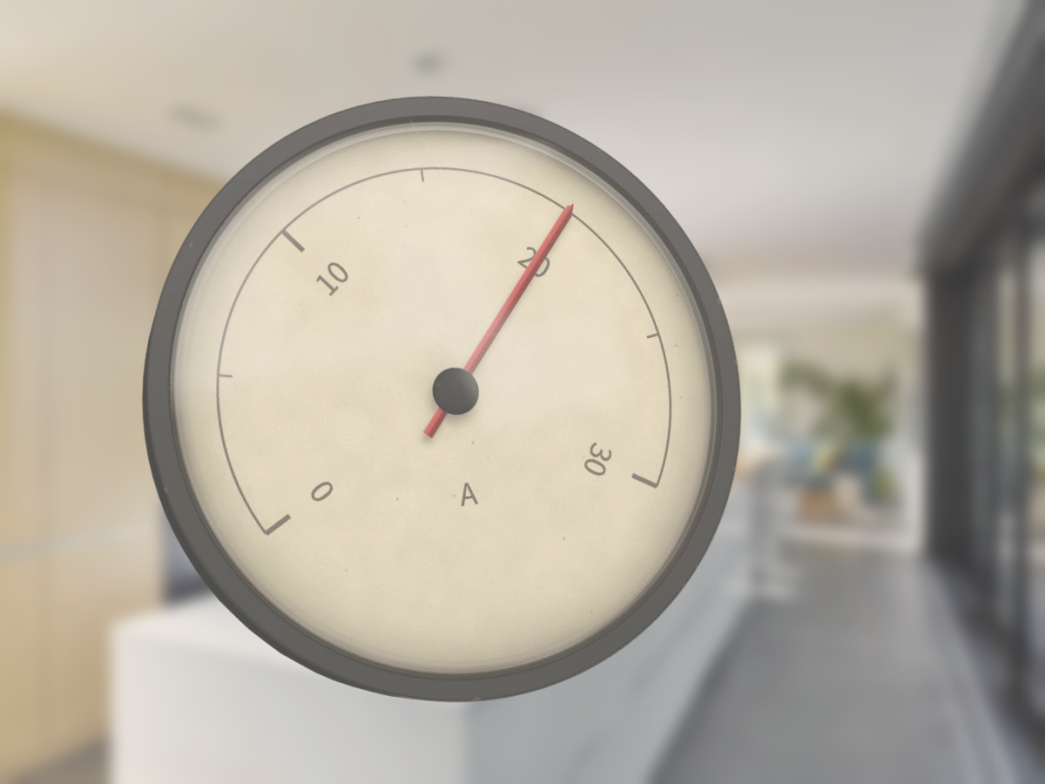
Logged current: 20 (A)
